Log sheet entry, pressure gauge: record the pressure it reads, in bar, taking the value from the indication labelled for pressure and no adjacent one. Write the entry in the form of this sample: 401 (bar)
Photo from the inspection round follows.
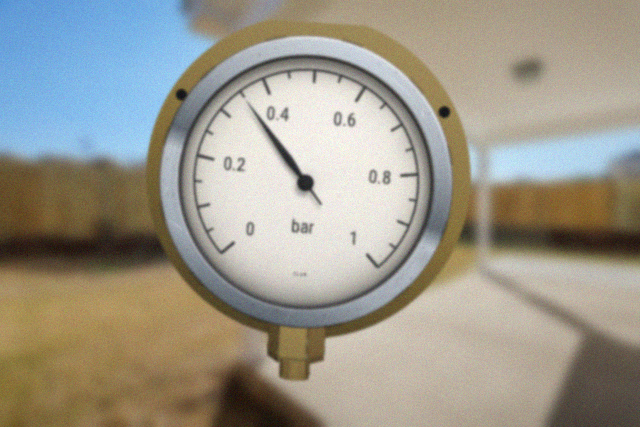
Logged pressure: 0.35 (bar)
